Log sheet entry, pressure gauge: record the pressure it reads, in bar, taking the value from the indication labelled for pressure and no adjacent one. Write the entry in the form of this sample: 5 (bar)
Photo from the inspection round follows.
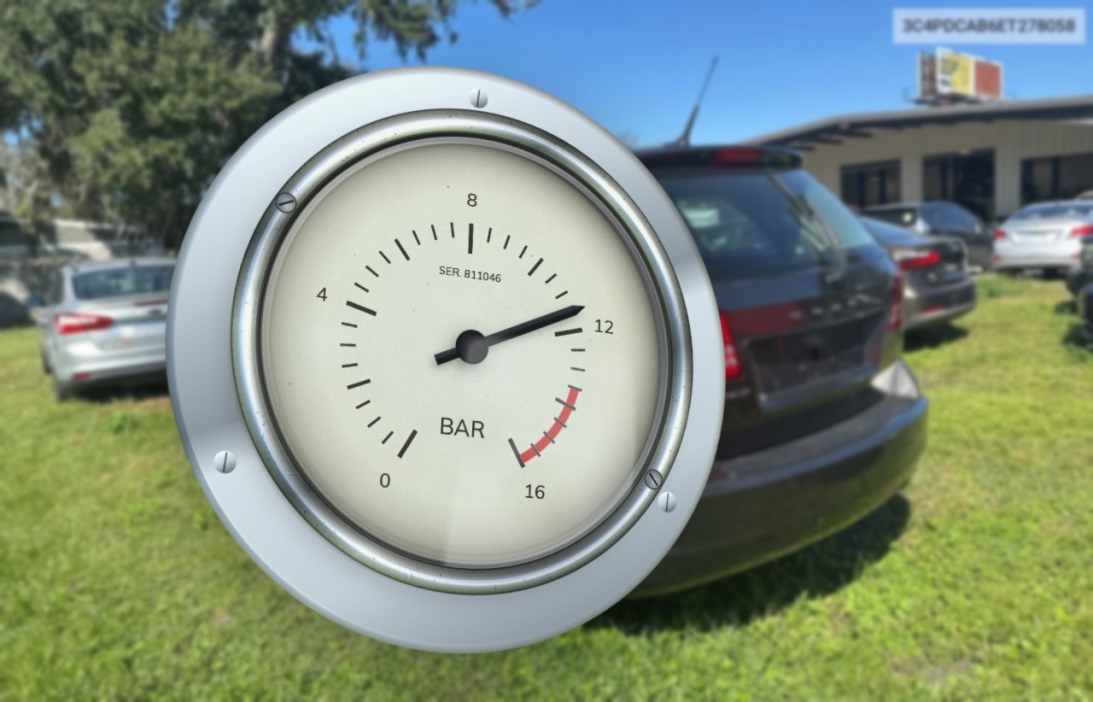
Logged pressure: 11.5 (bar)
